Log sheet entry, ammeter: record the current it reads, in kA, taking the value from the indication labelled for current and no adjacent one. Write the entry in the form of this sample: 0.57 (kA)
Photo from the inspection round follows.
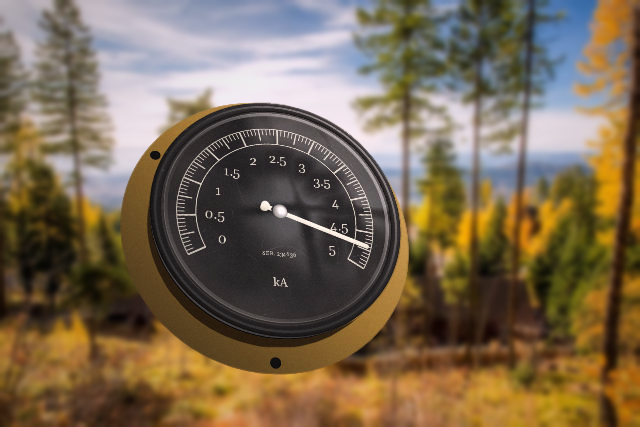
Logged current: 4.75 (kA)
